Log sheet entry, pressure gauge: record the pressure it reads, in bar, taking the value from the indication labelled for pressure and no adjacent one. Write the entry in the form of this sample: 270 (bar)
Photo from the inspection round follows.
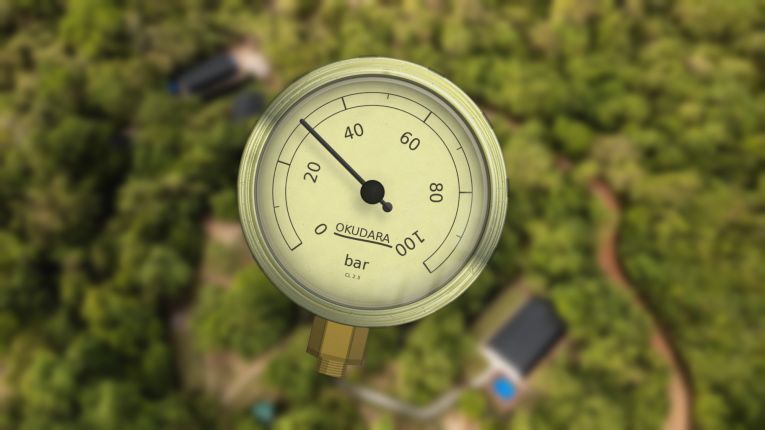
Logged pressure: 30 (bar)
